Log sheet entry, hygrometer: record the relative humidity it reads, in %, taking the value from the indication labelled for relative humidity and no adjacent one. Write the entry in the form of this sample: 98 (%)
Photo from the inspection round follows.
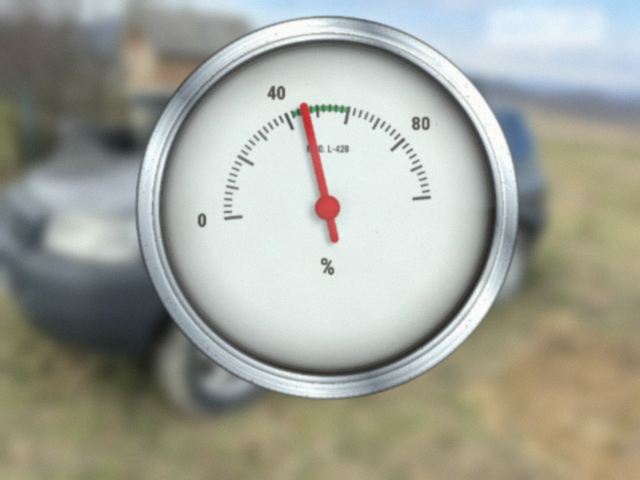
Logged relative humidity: 46 (%)
